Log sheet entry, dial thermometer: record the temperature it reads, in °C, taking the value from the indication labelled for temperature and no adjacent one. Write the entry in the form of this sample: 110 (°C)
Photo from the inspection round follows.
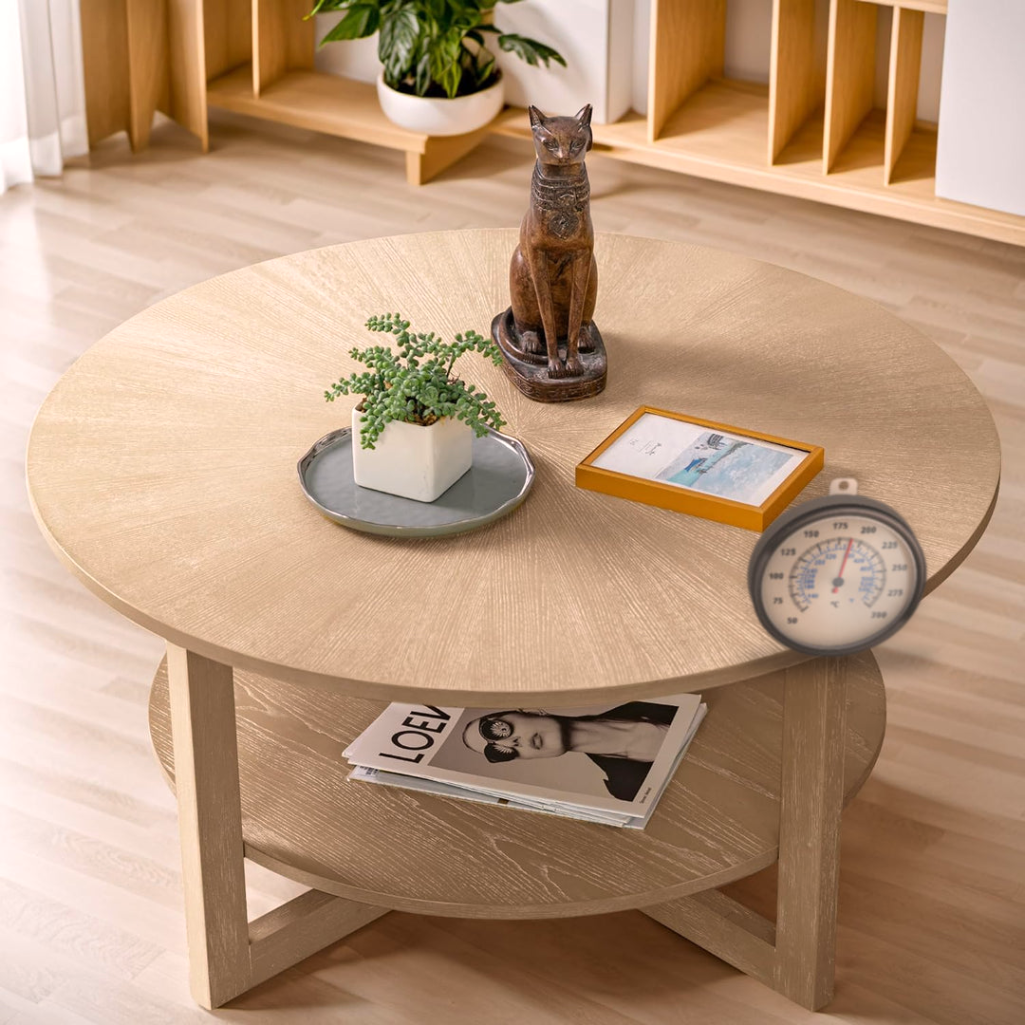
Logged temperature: 187.5 (°C)
